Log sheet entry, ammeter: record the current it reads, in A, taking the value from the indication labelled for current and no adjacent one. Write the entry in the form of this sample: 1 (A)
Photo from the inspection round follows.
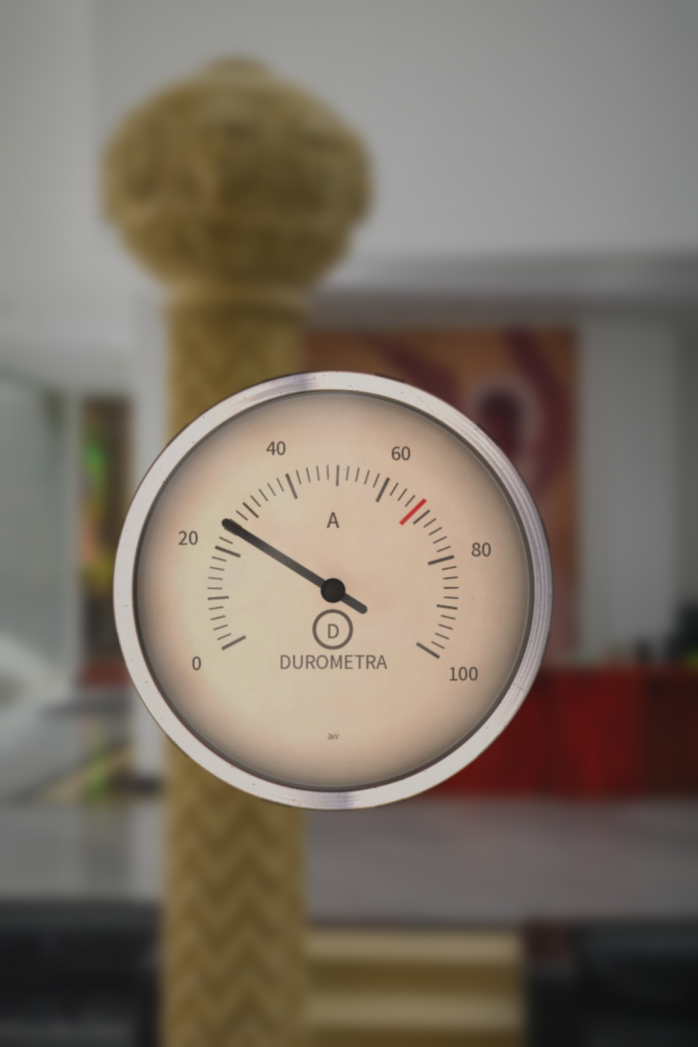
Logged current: 25 (A)
